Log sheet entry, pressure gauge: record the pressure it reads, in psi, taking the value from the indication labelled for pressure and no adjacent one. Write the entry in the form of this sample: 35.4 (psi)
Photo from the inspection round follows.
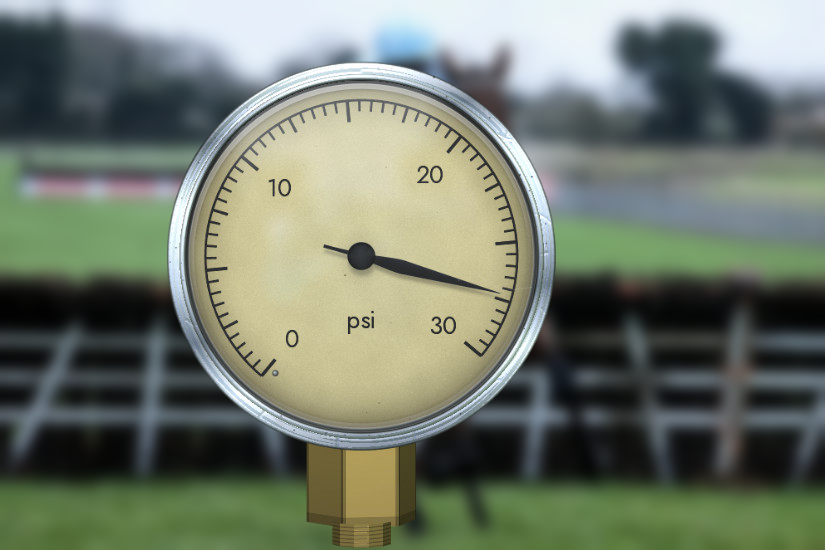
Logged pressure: 27.25 (psi)
